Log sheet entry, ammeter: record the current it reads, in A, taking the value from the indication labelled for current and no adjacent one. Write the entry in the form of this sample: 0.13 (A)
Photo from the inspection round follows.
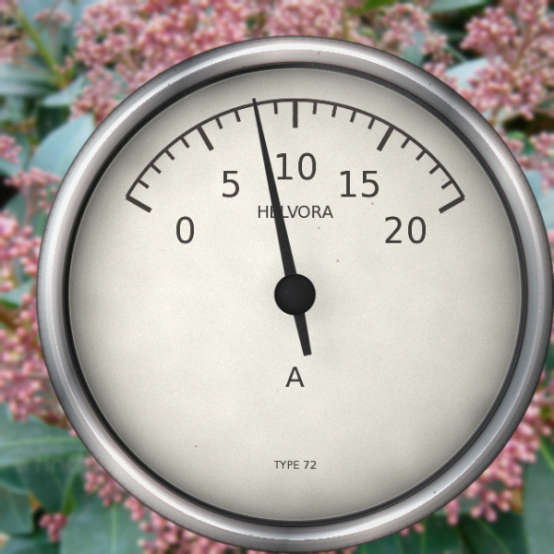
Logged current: 8 (A)
